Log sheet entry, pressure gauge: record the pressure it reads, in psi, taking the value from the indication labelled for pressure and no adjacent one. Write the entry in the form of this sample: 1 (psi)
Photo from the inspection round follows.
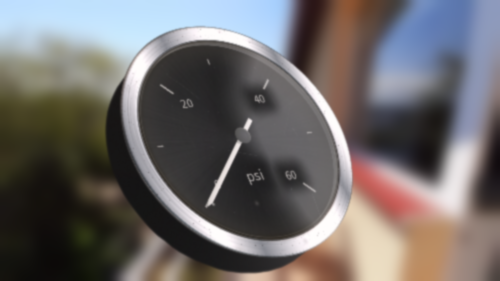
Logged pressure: 0 (psi)
